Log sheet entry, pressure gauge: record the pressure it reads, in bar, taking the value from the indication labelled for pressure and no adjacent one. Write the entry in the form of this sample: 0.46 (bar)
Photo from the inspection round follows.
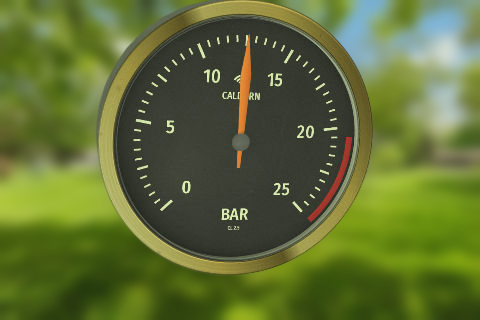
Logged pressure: 12.5 (bar)
